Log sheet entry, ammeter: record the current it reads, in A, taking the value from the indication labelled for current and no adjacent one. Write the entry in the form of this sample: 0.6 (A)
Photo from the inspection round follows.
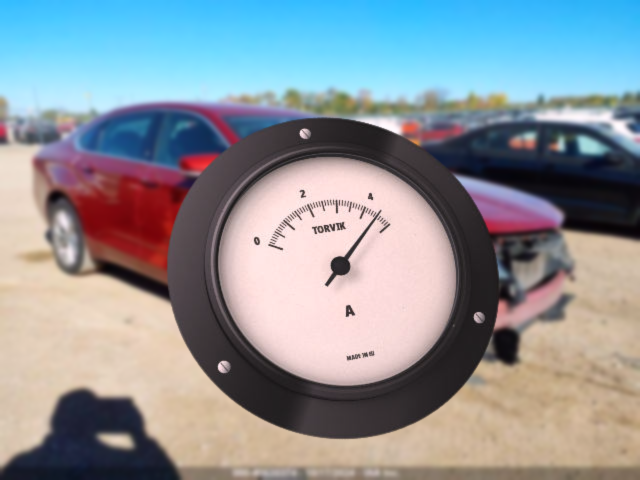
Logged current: 4.5 (A)
